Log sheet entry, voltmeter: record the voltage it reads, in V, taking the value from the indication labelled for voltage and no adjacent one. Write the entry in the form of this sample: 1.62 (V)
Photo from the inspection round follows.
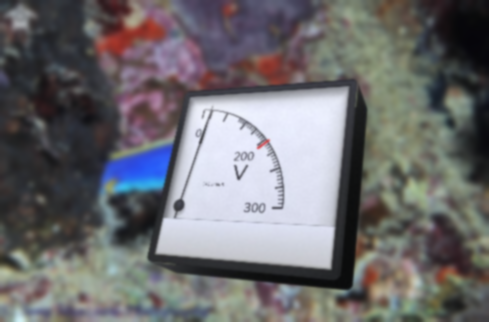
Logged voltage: 50 (V)
